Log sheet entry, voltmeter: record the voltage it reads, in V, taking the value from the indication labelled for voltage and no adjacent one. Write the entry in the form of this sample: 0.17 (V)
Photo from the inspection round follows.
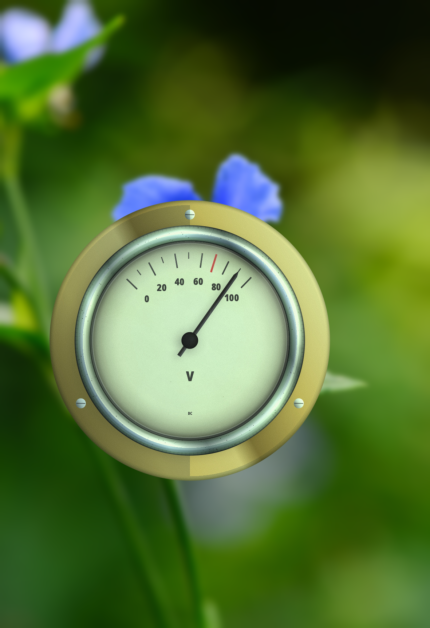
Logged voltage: 90 (V)
